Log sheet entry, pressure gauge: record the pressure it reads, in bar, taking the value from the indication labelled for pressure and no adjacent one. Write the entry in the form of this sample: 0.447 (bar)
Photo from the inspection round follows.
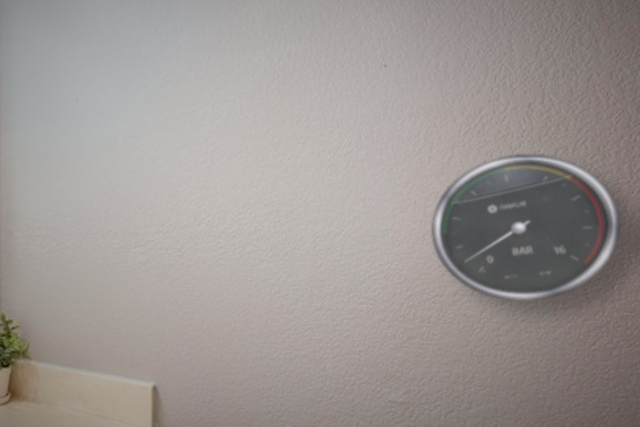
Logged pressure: 1 (bar)
